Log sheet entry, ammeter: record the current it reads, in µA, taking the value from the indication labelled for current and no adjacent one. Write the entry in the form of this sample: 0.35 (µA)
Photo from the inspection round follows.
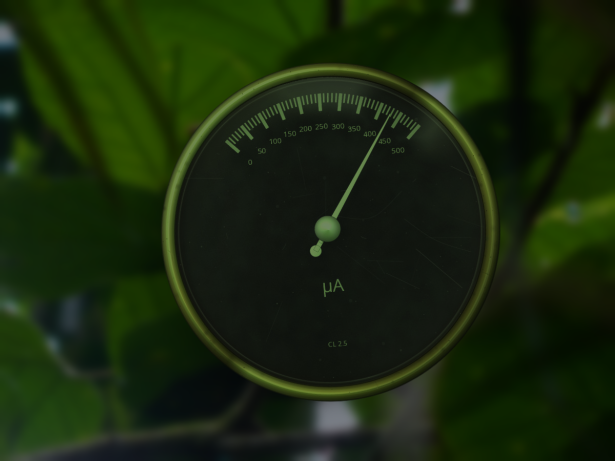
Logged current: 430 (µA)
